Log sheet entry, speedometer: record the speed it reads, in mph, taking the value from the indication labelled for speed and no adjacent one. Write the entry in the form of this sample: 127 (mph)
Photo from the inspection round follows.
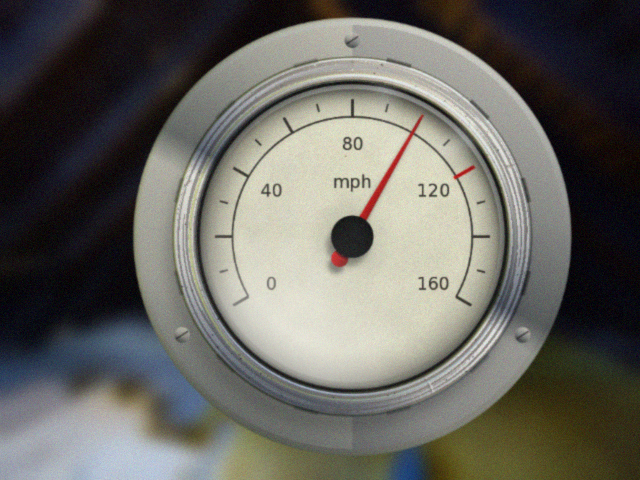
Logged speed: 100 (mph)
